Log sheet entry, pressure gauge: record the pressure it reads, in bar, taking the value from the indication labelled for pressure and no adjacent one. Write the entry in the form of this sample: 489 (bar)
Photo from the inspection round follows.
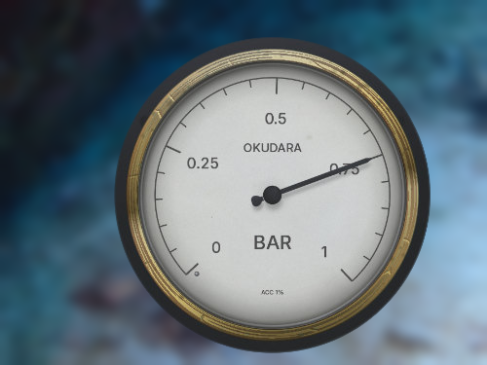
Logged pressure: 0.75 (bar)
